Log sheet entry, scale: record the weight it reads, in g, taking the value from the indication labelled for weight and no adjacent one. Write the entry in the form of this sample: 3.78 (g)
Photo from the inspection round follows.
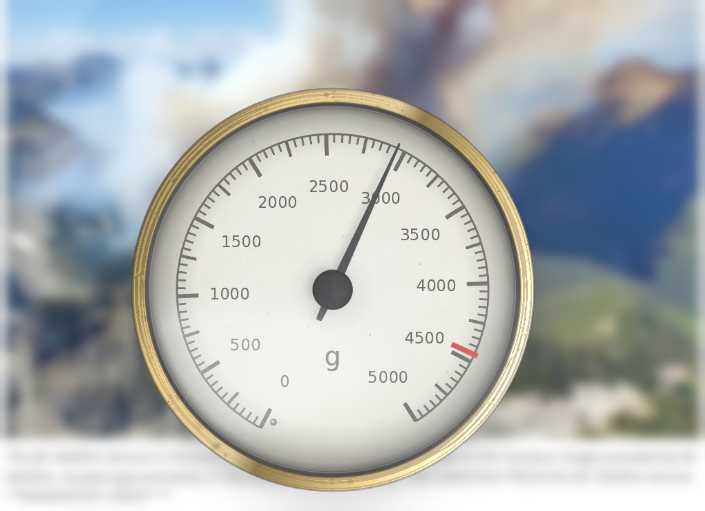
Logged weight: 2950 (g)
